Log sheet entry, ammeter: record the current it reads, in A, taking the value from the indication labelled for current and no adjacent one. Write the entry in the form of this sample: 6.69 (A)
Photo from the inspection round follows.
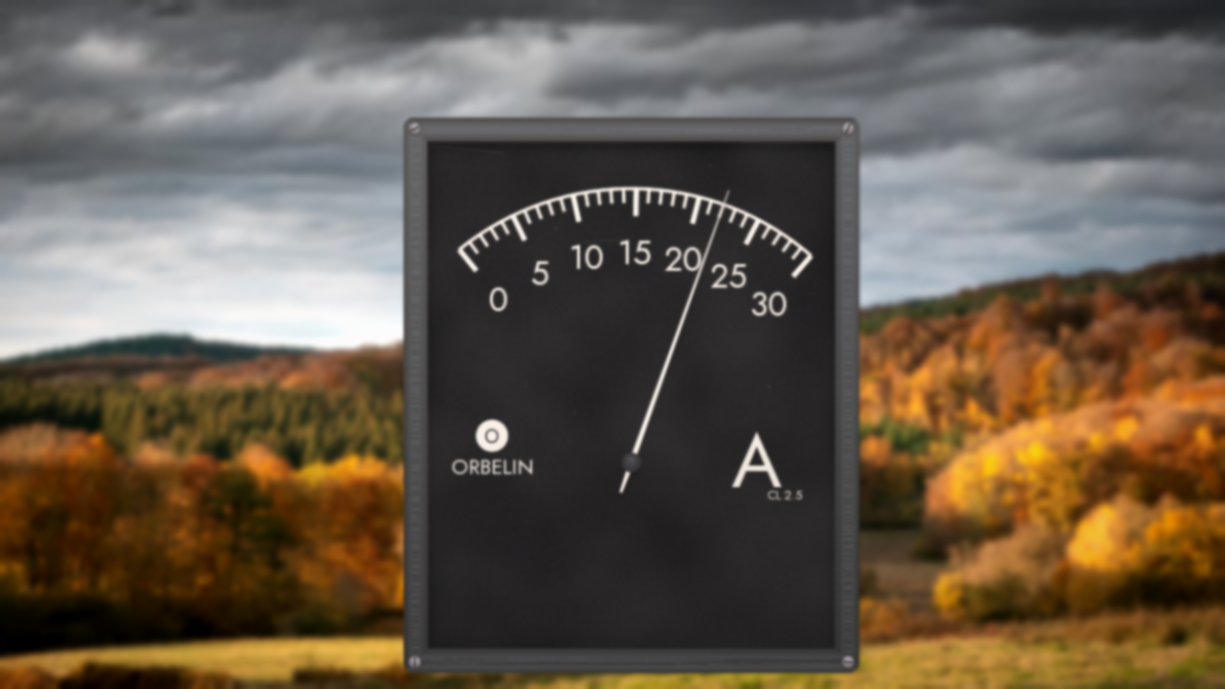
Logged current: 22 (A)
